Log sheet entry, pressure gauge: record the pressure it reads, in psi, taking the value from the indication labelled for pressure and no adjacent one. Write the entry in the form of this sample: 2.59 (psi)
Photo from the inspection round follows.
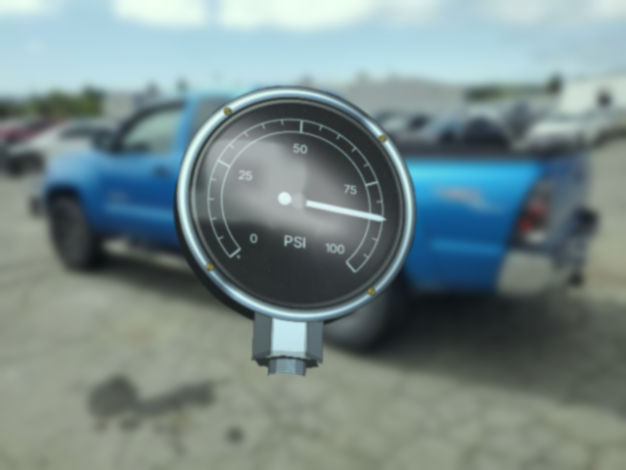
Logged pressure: 85 (psi)
